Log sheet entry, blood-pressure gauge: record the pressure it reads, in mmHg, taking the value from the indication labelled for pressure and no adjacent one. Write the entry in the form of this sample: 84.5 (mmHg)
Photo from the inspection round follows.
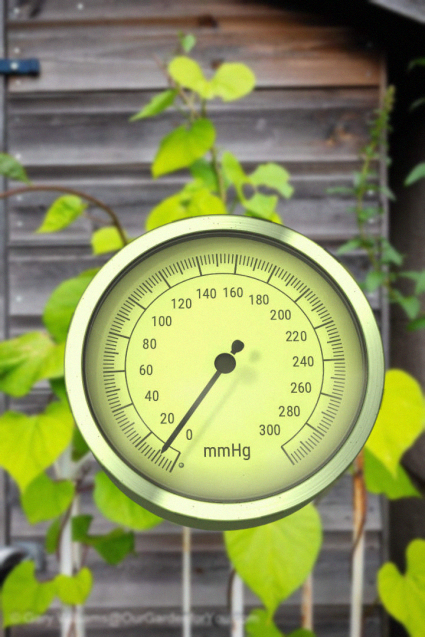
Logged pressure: 8 (mmHg)
